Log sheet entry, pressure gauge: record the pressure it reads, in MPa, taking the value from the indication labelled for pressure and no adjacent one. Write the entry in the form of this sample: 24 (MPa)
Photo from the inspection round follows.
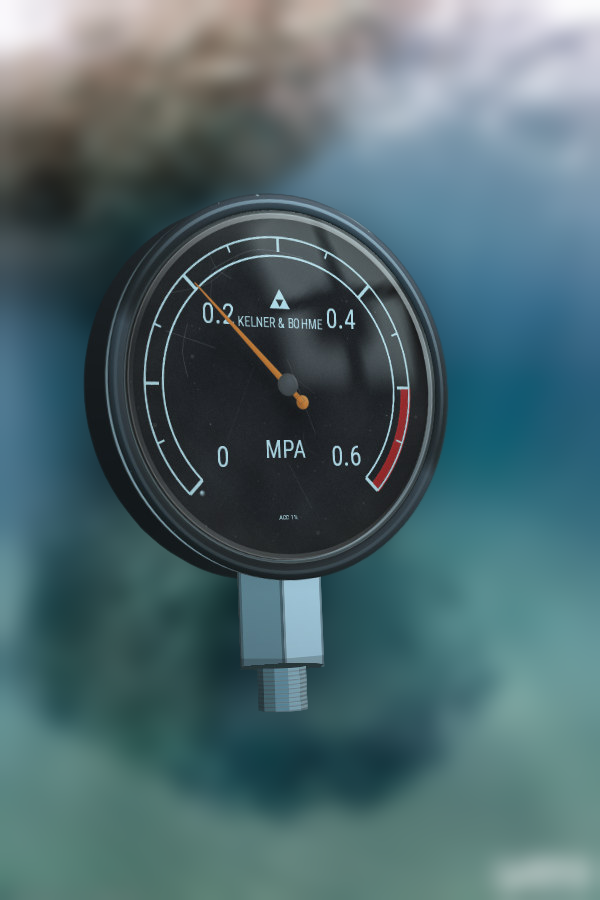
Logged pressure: 0.2 (MPa)
